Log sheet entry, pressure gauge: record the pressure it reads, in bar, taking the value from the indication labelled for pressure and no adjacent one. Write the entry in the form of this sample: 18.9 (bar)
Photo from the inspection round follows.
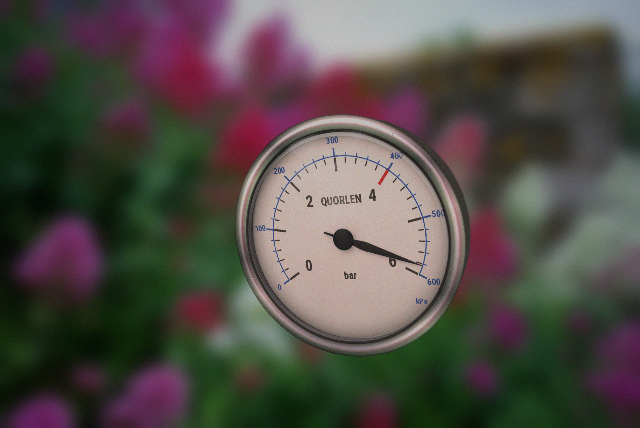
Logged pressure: 5.8 (bar)
